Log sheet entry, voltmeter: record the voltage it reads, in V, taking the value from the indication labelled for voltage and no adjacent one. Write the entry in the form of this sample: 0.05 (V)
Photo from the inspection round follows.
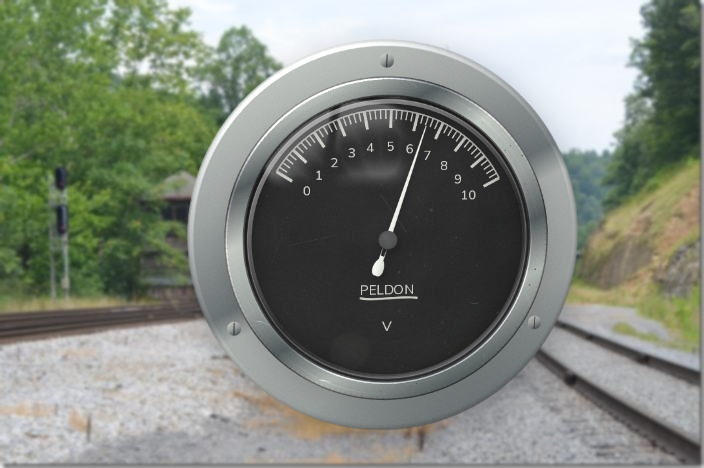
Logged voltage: 6.4 (V)
